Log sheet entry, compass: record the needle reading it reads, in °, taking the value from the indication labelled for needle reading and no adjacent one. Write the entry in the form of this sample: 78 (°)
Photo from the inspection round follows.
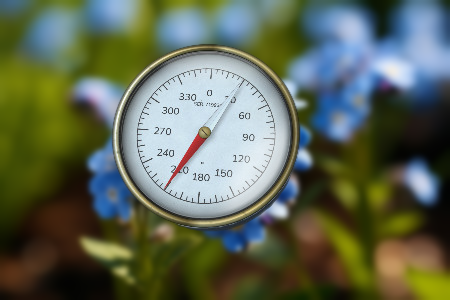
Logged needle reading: 210 (°)
